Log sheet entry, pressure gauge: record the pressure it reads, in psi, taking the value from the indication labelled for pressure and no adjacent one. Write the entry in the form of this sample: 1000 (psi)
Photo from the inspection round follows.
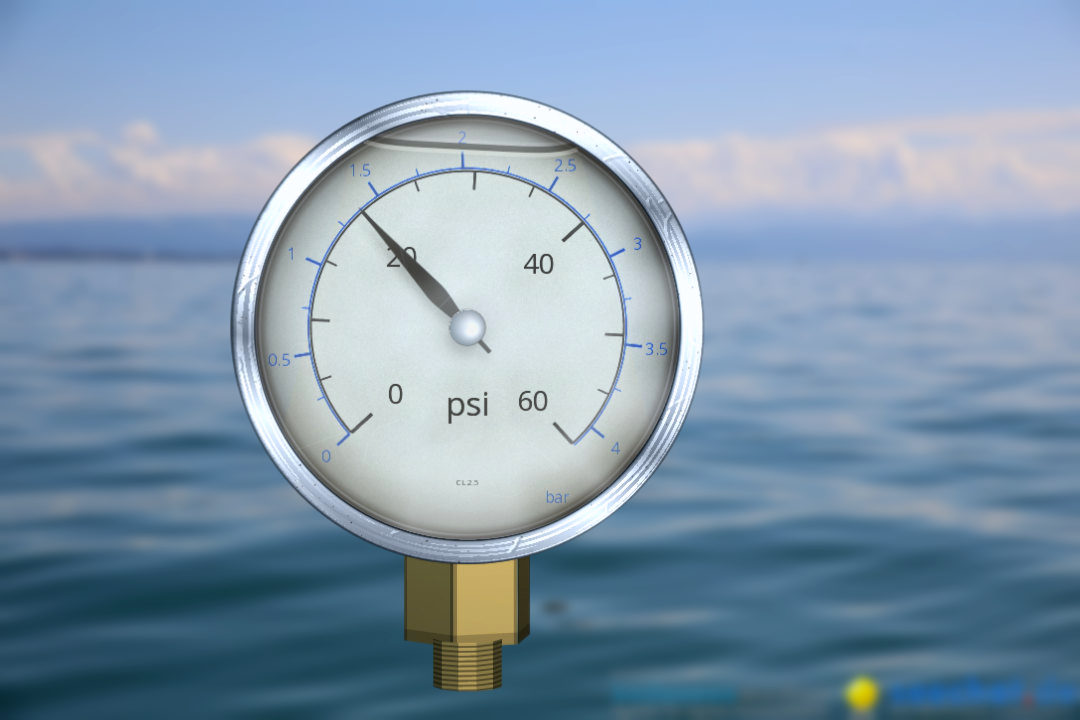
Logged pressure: 20 (psi)
